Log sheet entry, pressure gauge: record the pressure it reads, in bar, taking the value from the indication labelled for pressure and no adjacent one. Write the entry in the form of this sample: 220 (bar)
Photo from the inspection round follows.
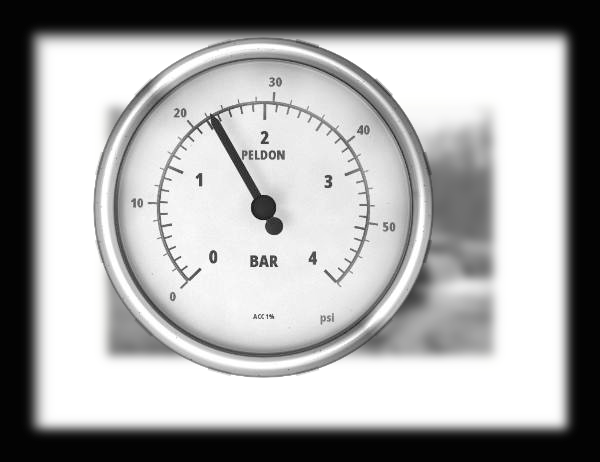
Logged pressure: 1.55 (bar)
